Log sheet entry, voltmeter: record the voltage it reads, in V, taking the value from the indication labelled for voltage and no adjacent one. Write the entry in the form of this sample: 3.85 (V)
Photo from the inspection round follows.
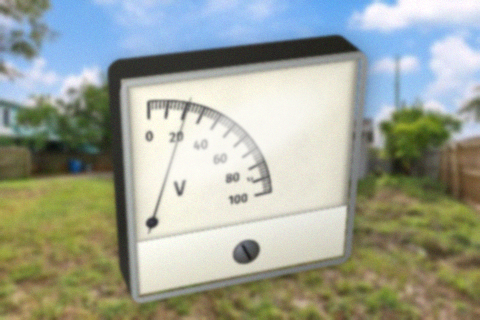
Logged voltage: 20 (V)
